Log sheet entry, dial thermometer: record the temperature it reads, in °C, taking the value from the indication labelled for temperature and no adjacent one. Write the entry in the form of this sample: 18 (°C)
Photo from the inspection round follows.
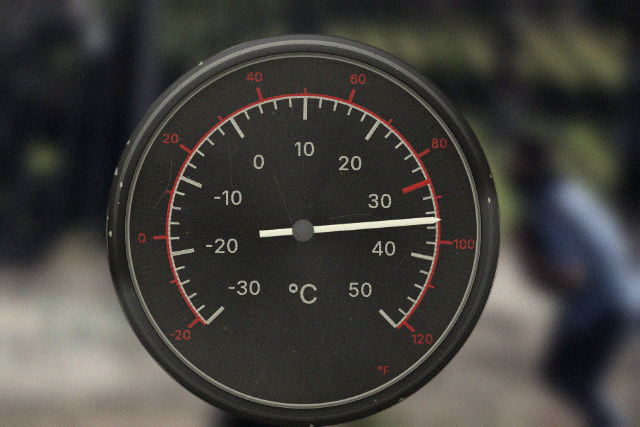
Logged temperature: 35 (°C)
